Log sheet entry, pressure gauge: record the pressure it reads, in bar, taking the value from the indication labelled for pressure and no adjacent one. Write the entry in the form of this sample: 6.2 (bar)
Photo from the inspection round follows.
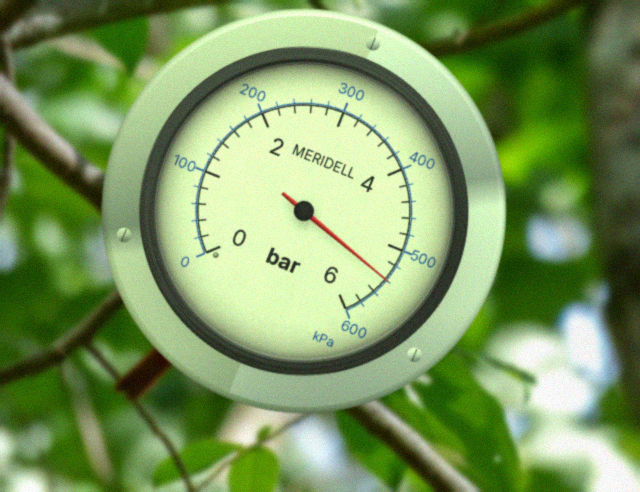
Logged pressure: 5.4 (bar)
